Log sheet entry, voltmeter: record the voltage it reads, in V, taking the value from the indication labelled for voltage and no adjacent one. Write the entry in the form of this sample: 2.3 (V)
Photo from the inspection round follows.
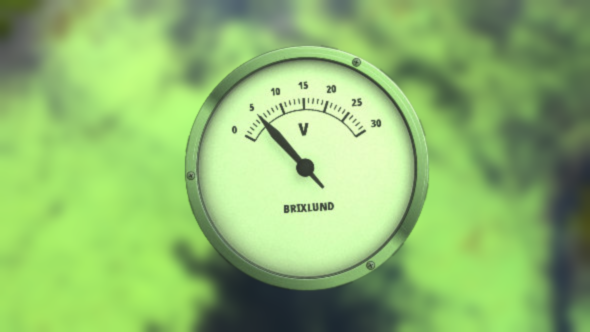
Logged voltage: 5 (V)
